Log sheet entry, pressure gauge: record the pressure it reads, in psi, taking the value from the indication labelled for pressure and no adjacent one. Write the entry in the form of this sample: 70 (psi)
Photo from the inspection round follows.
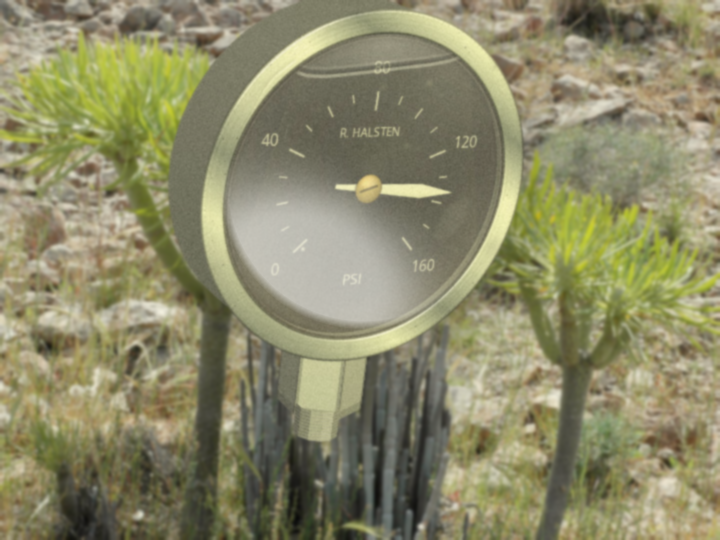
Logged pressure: 135 (psi)
